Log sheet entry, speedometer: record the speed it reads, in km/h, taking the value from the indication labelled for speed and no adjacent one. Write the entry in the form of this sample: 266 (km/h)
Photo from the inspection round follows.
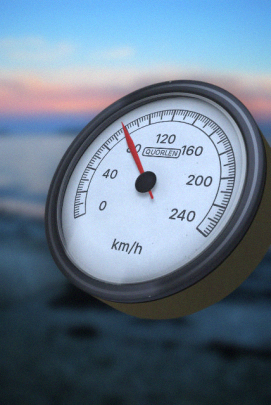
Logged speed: 80 (km/h)
